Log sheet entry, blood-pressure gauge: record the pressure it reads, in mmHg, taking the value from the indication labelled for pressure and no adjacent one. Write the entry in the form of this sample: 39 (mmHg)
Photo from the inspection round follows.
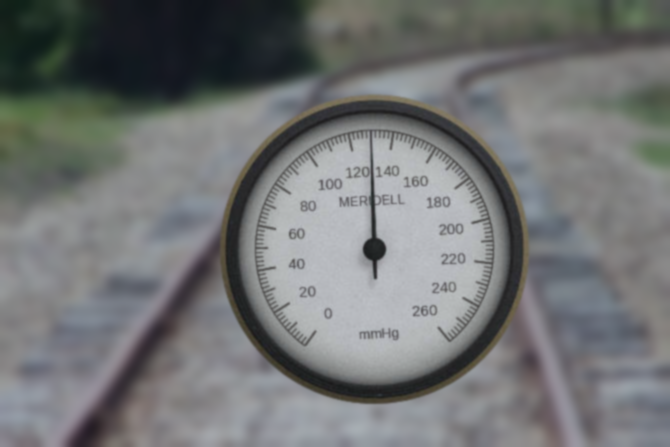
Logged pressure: 130 (mmHg)
